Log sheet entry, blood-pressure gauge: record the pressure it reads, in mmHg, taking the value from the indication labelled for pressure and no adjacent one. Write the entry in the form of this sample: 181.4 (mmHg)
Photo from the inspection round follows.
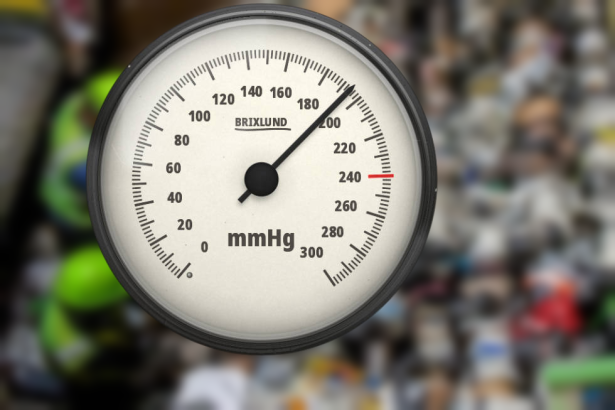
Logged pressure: 194 (mmHg)
